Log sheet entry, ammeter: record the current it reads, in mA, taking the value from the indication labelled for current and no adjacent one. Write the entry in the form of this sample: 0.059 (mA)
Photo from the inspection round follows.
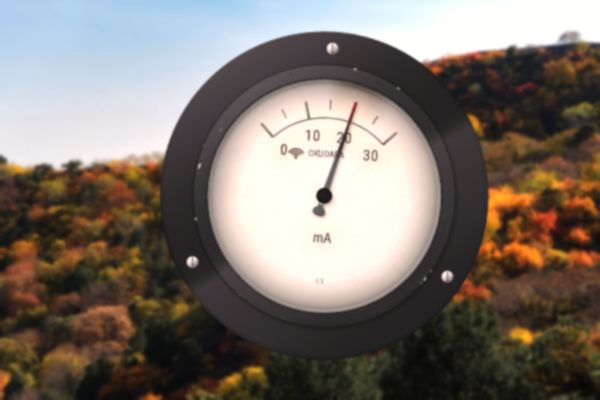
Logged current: 20 (mA)
